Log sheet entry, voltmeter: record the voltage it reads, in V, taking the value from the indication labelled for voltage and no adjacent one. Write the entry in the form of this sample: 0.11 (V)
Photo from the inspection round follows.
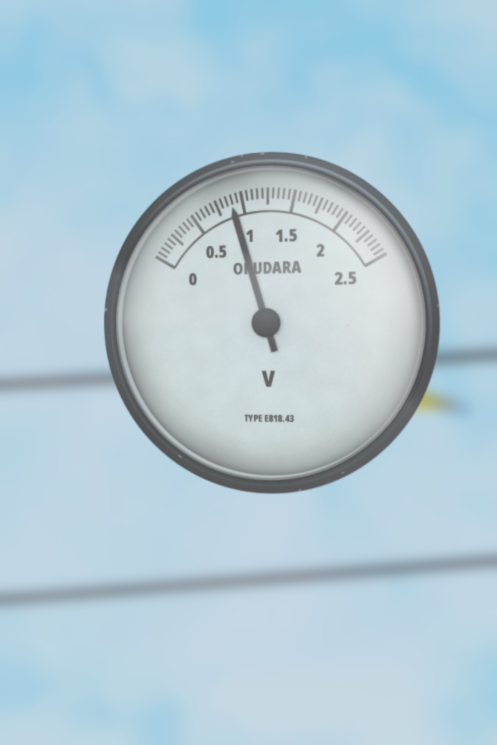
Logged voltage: 0.9 (V)
